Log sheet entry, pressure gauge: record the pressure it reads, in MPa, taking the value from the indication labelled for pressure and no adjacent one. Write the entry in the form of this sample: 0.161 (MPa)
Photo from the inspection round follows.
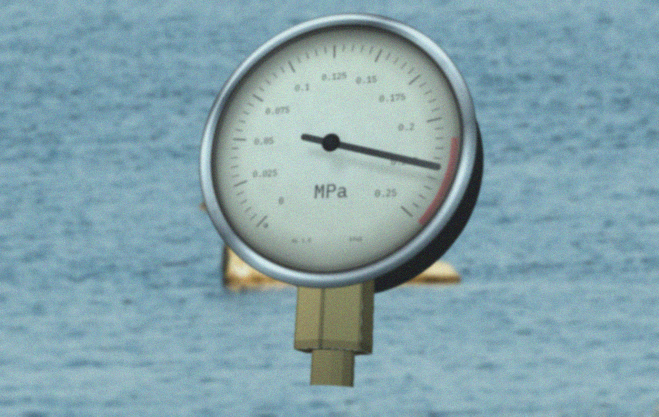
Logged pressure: 0.225 (MPa)
